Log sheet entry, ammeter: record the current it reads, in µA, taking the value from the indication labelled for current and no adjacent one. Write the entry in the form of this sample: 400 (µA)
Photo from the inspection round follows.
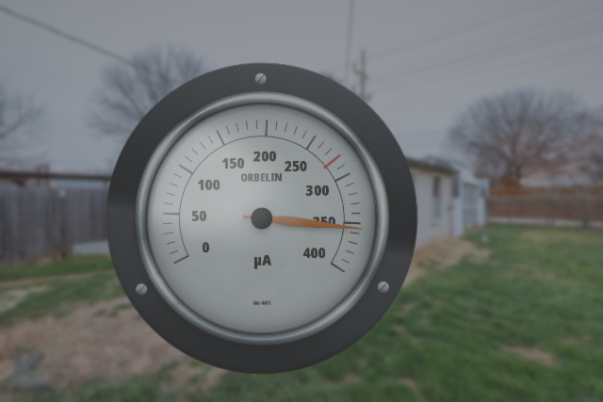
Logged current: 355 (µA)
